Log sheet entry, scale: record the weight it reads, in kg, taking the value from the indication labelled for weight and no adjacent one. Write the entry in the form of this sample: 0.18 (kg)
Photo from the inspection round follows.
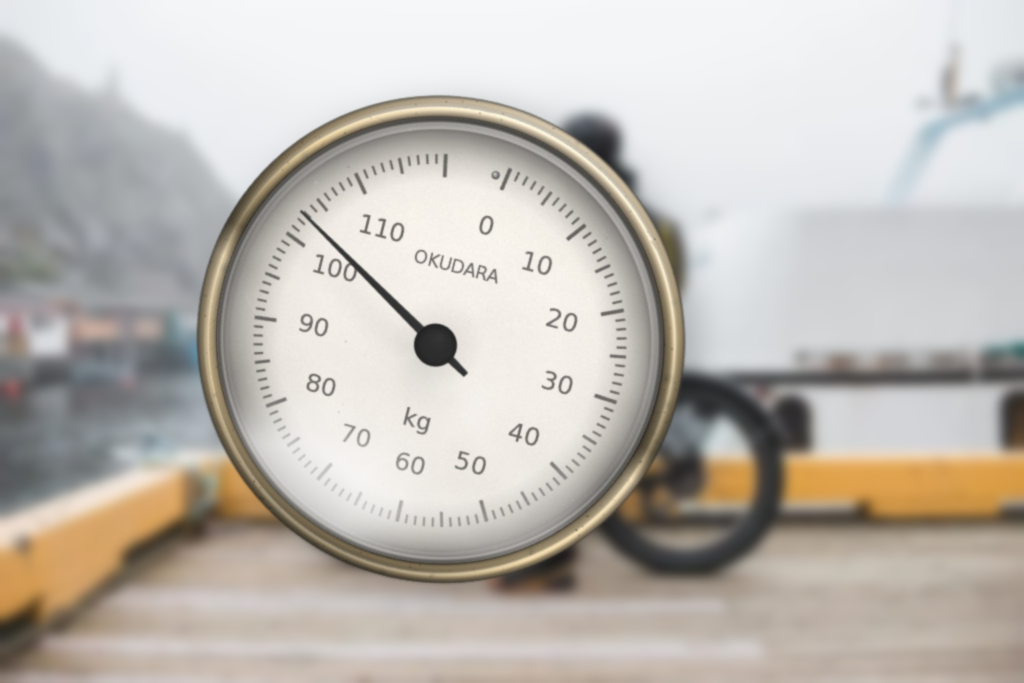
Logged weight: 103 (kg)
